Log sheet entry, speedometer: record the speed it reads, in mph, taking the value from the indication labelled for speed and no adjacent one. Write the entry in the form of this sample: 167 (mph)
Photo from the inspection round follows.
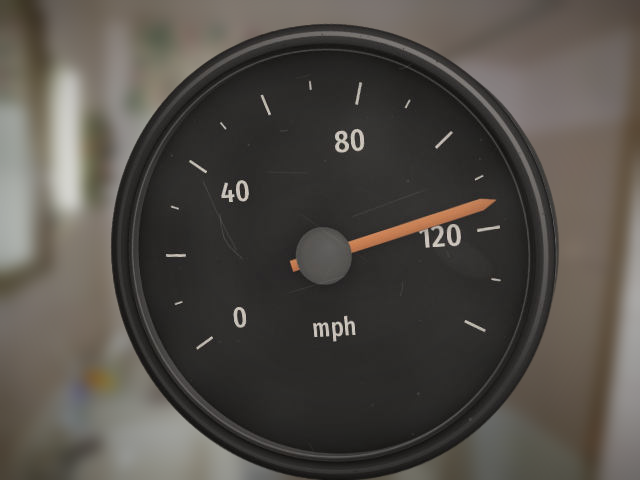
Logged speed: 115 (mph)
